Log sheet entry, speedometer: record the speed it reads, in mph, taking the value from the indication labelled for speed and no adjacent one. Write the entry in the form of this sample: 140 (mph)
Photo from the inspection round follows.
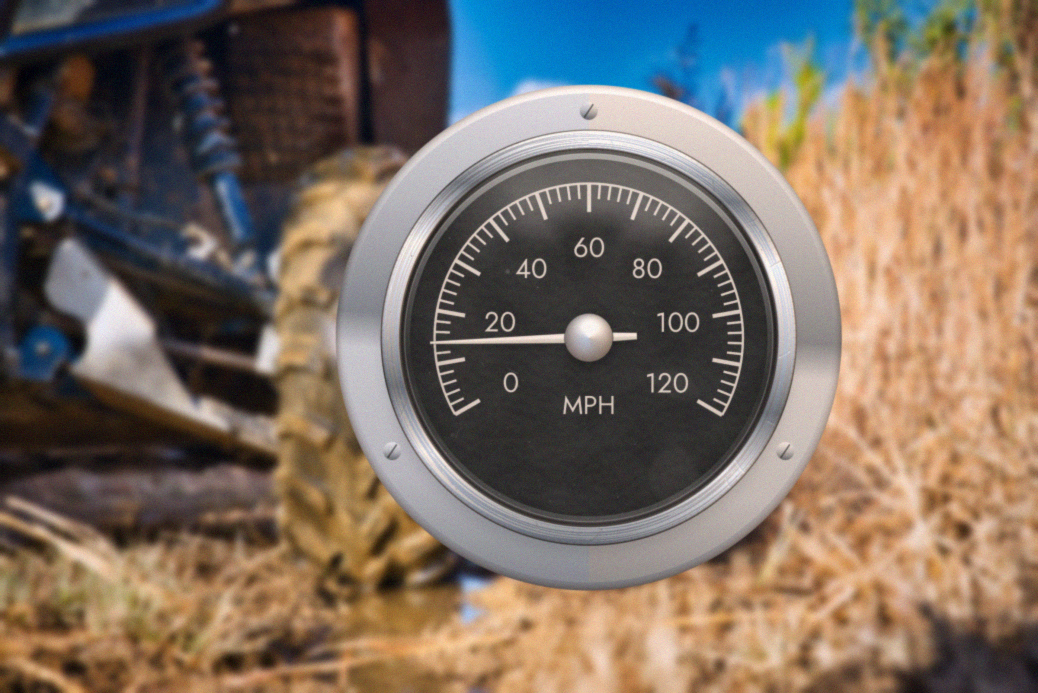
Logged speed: 14 (mph)
